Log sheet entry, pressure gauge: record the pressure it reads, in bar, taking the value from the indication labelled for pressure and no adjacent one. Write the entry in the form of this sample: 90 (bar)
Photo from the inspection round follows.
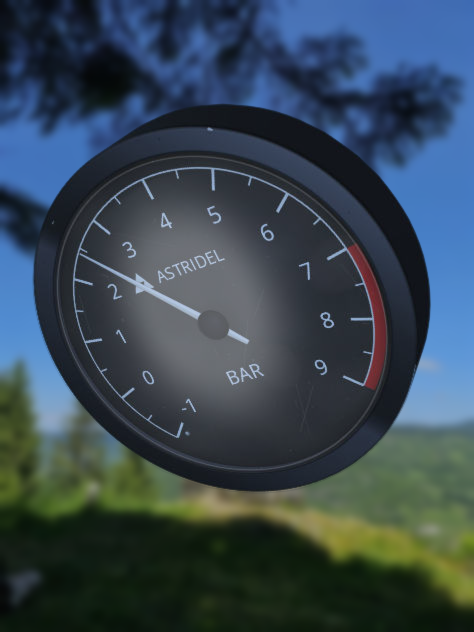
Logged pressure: 2.5 (bar)
